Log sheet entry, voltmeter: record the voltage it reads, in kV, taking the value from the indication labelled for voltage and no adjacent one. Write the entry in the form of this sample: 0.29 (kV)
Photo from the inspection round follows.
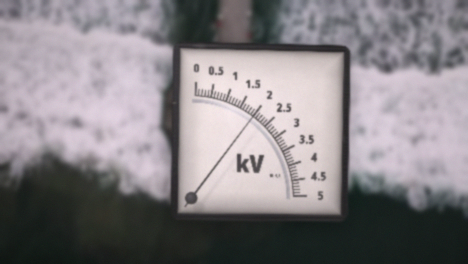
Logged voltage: 2 (kV)
